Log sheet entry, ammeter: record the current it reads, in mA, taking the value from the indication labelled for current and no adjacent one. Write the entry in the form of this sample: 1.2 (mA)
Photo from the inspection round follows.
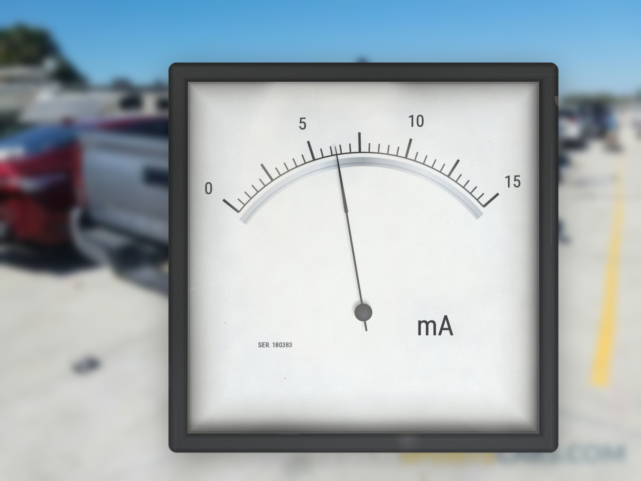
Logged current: 6.25 (mA)
